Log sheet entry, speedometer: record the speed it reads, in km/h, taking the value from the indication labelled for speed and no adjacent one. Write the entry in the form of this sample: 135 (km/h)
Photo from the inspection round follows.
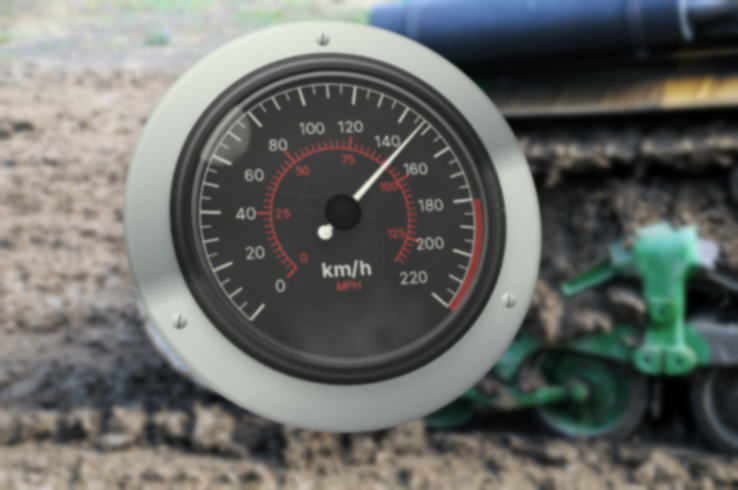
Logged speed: 147.5 (km/h)
